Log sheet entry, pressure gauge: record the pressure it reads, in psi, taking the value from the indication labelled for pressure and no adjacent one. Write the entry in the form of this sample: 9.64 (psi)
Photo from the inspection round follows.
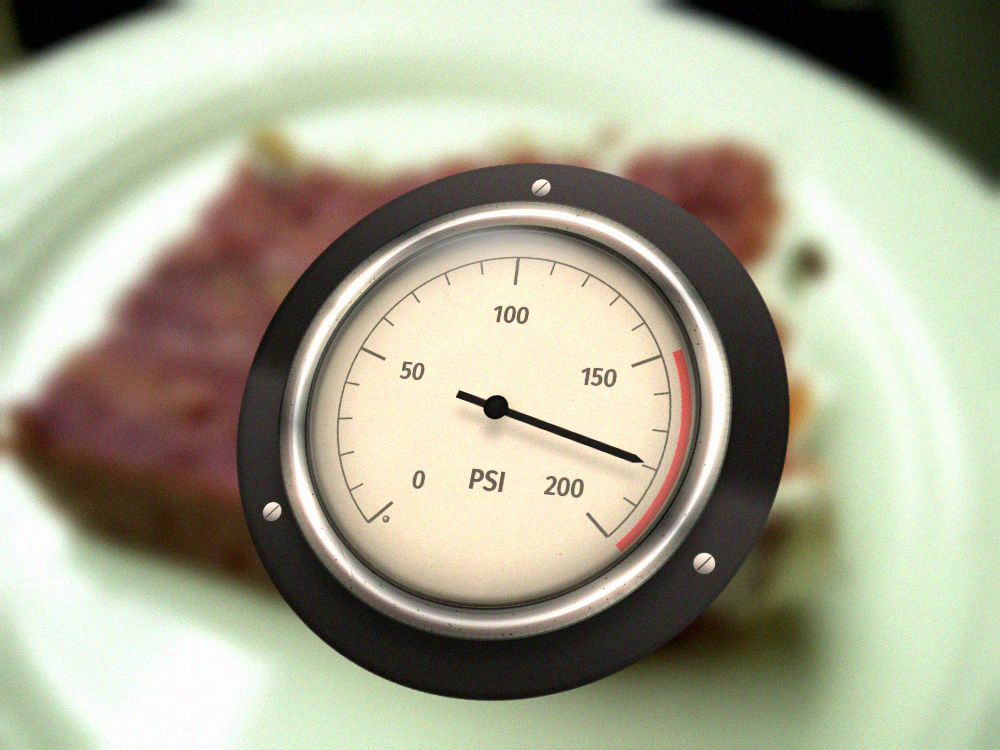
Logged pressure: 180 (psi)
